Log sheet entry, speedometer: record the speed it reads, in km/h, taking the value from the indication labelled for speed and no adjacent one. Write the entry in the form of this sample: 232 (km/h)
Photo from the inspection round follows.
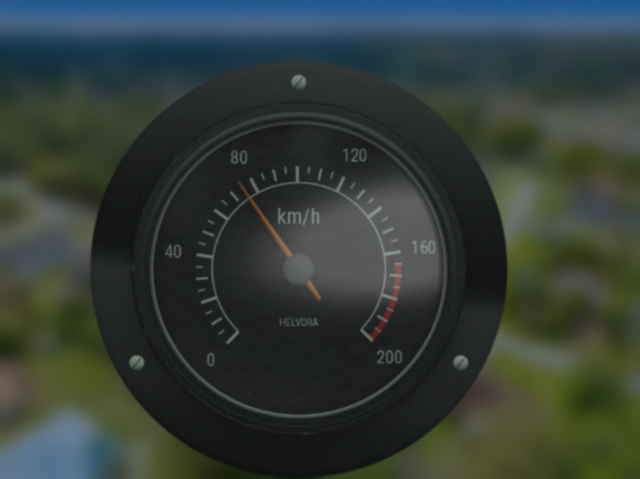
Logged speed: 75 (km/h)
